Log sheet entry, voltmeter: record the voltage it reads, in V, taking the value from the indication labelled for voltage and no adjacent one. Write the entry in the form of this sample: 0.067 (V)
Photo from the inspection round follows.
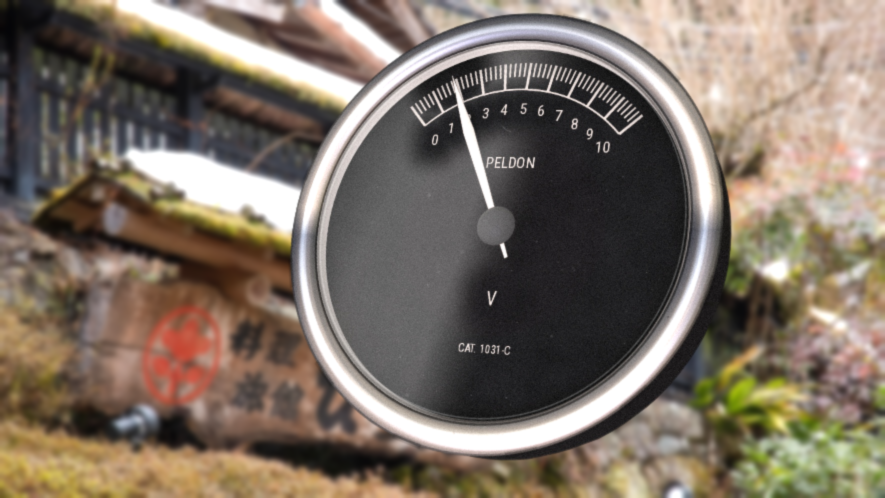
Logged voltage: 2 (V)
